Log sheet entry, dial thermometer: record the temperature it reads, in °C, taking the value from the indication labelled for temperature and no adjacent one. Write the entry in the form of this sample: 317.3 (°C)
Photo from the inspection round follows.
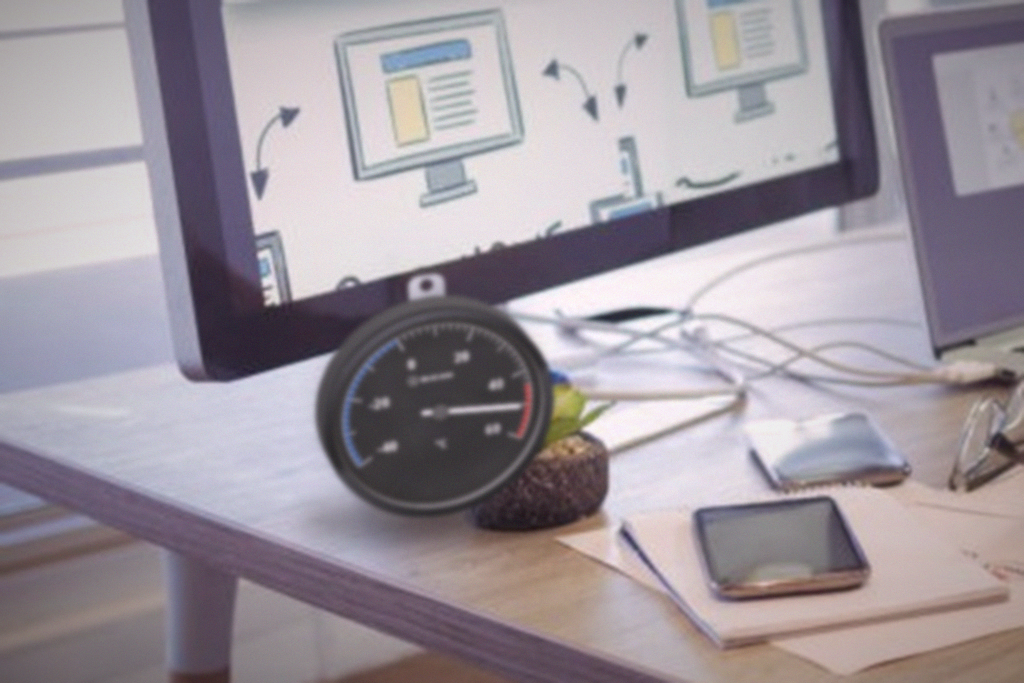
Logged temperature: 50 (°C)
